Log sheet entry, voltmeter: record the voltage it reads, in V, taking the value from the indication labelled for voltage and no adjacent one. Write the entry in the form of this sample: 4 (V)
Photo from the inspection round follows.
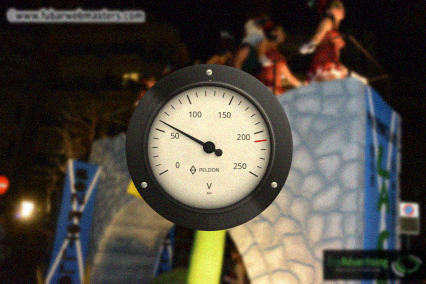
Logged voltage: 60 (V)
